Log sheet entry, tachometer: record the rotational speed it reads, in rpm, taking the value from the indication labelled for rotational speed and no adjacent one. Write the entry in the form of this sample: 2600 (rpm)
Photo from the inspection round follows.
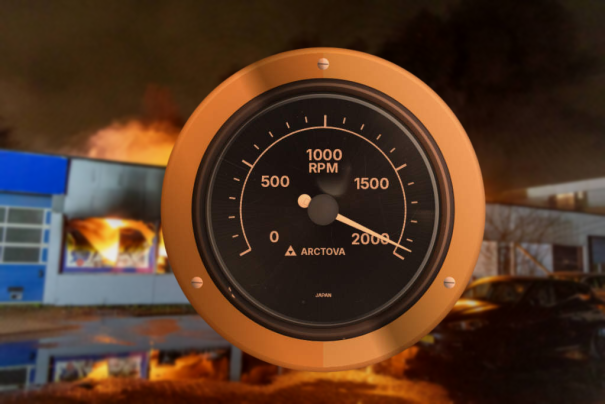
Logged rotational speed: 1950 (rpm)
